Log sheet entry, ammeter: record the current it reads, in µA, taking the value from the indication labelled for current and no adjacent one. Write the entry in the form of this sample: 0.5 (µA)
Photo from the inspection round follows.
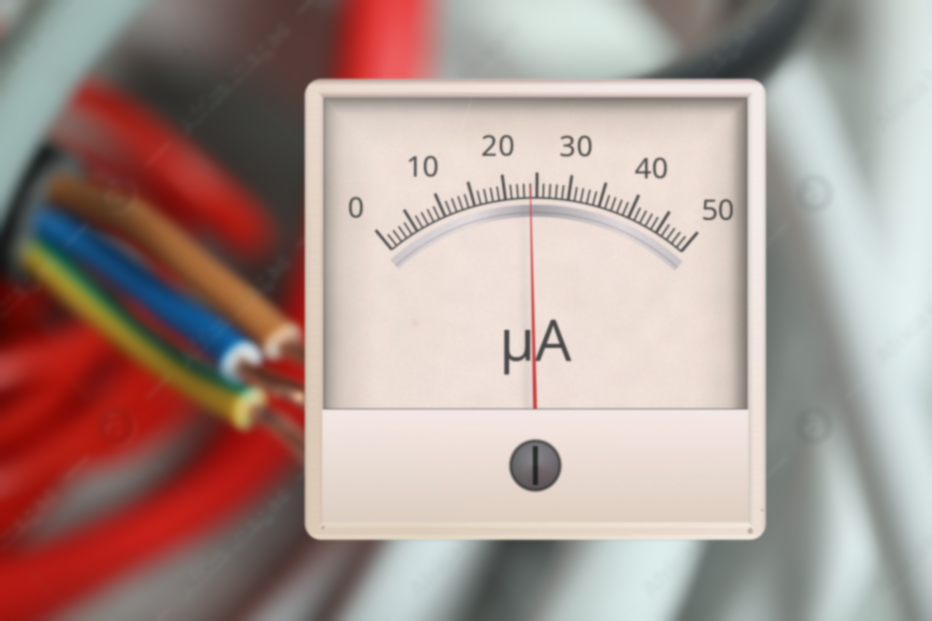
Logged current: 24 (µA)
